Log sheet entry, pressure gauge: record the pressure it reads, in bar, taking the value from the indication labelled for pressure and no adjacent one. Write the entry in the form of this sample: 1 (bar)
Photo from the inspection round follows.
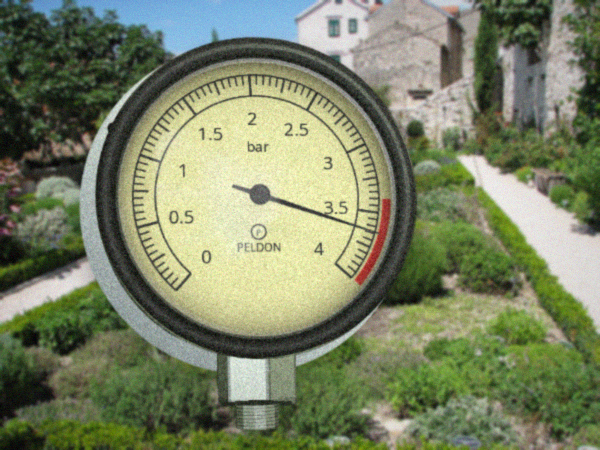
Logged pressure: 3.65 (bar)
